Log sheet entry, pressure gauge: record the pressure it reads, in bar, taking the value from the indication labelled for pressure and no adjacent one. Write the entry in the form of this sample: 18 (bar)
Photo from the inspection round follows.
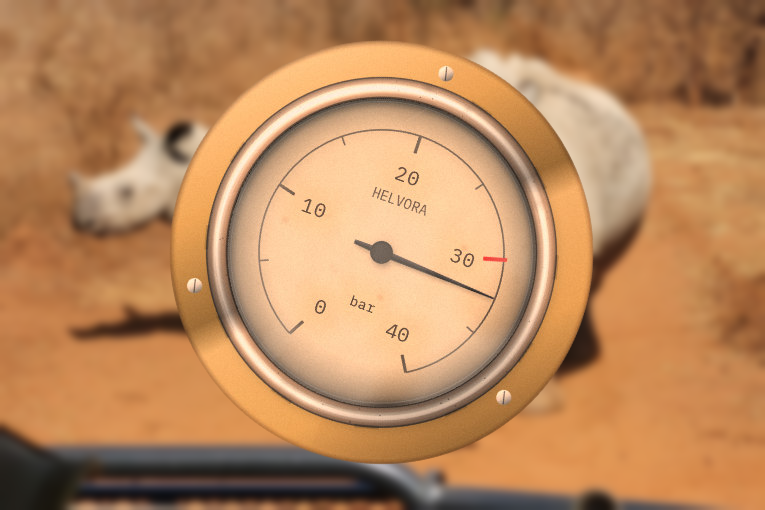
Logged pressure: 32.5 (bar)
